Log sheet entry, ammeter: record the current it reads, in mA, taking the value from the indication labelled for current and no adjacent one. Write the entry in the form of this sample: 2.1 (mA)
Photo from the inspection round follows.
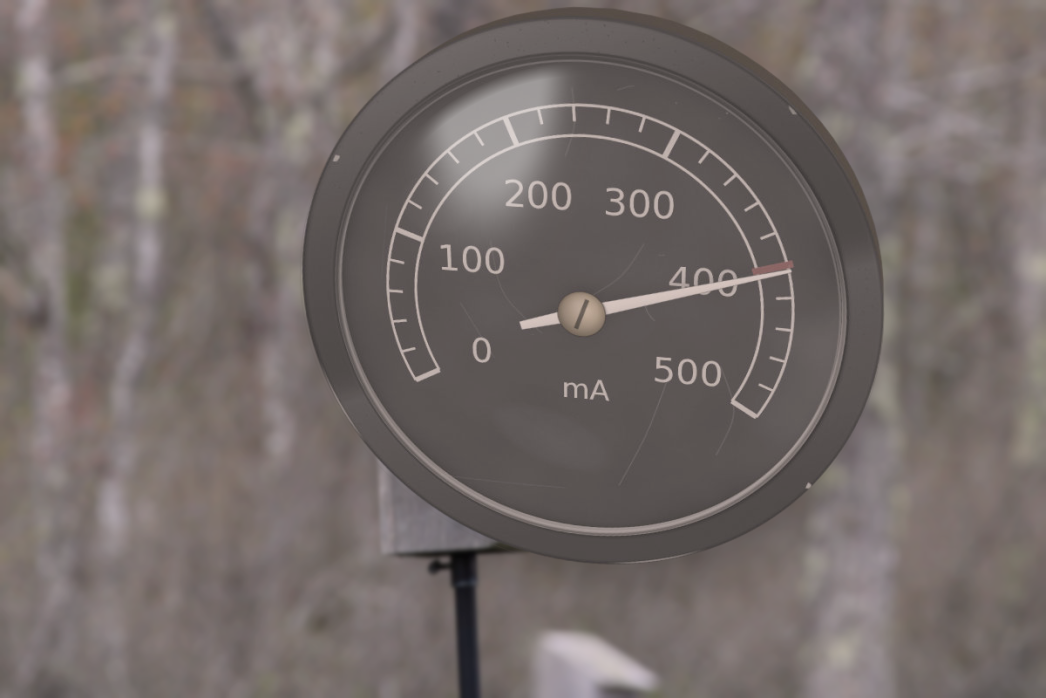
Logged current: 400 (mA)
